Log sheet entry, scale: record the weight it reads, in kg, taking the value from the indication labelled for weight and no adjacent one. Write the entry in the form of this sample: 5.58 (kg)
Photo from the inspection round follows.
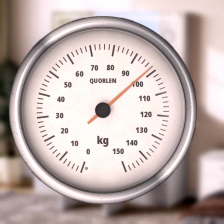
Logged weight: 98 (kg)
